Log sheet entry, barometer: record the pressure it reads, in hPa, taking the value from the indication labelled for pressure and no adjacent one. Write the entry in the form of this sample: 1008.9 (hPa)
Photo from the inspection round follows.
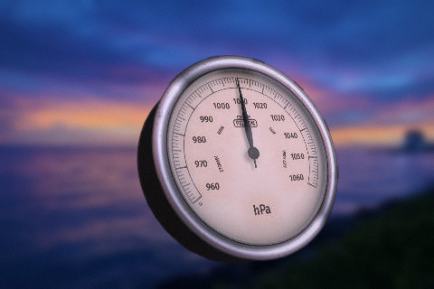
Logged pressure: 1010 (hPa)
